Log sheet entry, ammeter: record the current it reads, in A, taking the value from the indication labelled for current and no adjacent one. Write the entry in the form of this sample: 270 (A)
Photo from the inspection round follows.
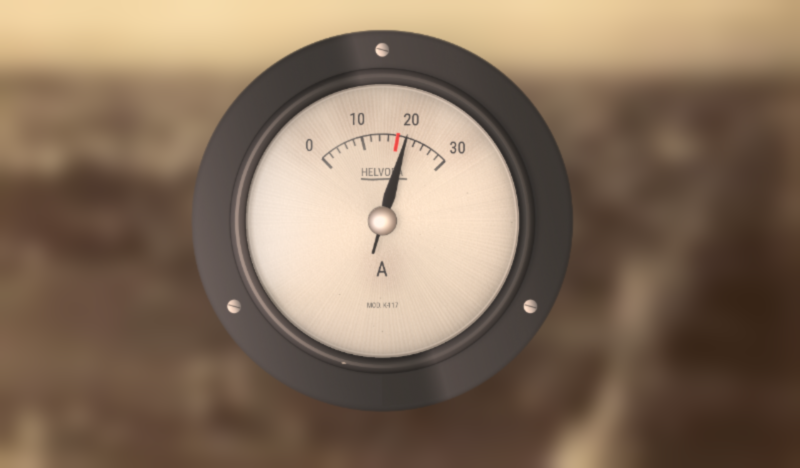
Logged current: 20 (A)
